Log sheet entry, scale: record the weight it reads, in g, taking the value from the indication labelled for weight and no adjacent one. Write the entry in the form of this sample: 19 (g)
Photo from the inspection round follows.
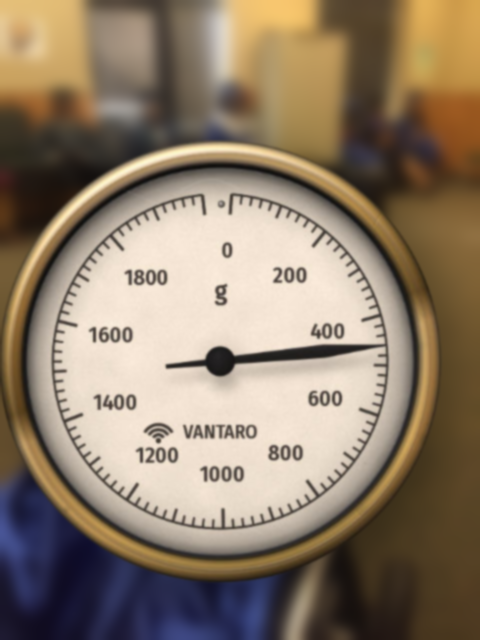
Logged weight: 460 (g)
